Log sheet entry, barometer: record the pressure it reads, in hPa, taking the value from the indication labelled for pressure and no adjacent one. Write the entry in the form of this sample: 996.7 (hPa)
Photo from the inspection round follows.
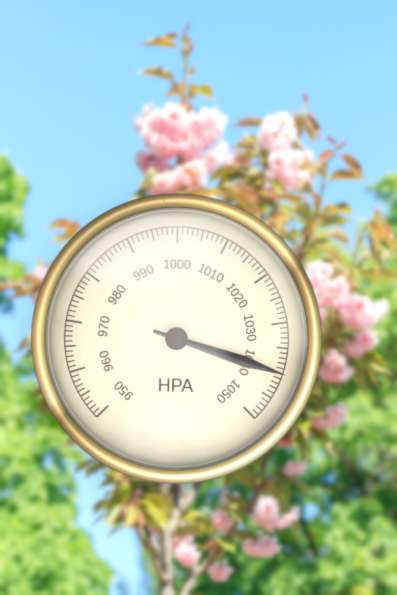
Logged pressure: 1040 (hPa)
